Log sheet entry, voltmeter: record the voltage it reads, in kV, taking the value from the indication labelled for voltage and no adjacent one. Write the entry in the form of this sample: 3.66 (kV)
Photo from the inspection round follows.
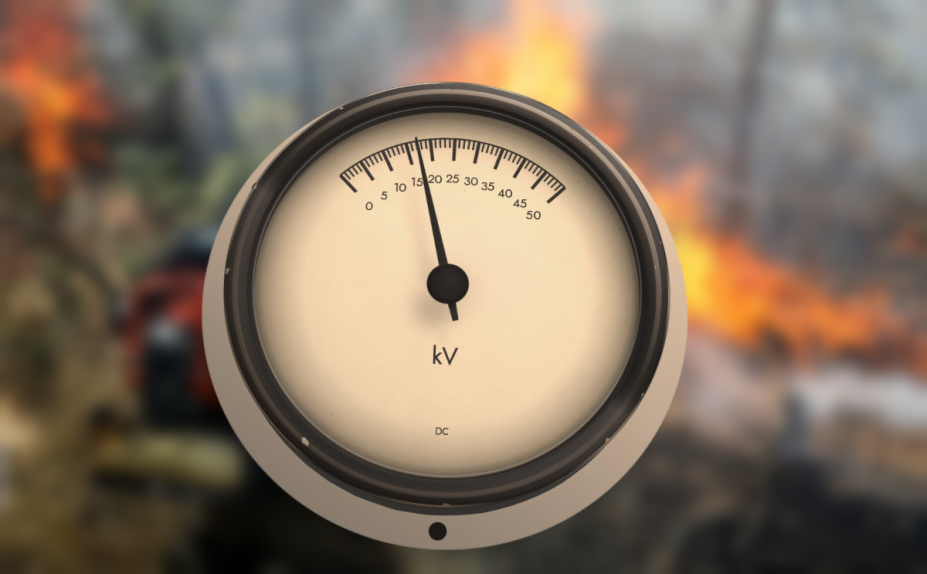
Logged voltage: 17 (kV)
